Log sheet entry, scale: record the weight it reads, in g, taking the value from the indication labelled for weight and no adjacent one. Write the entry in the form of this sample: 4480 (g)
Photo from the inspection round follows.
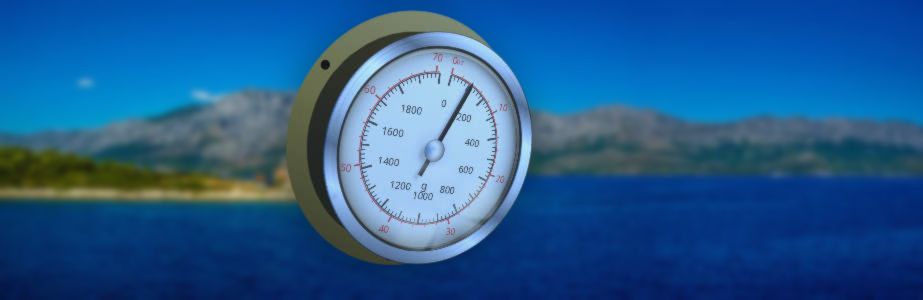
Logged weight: 100 (g)
